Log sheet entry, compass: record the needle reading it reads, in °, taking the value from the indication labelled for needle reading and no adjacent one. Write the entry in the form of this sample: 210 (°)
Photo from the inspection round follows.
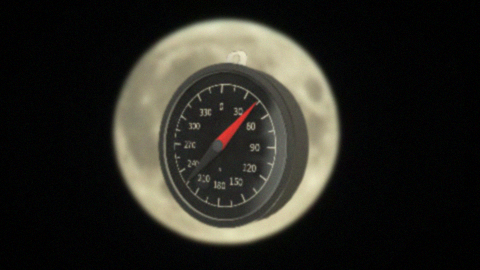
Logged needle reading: 45 (°)
